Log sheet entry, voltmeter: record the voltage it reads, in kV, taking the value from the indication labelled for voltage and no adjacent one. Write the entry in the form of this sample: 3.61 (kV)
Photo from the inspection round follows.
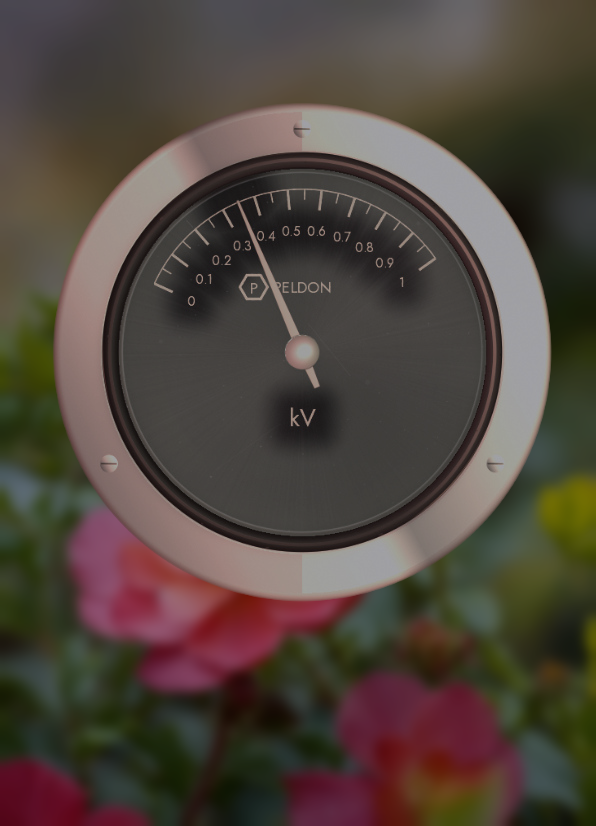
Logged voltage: 0.35 (kV)
